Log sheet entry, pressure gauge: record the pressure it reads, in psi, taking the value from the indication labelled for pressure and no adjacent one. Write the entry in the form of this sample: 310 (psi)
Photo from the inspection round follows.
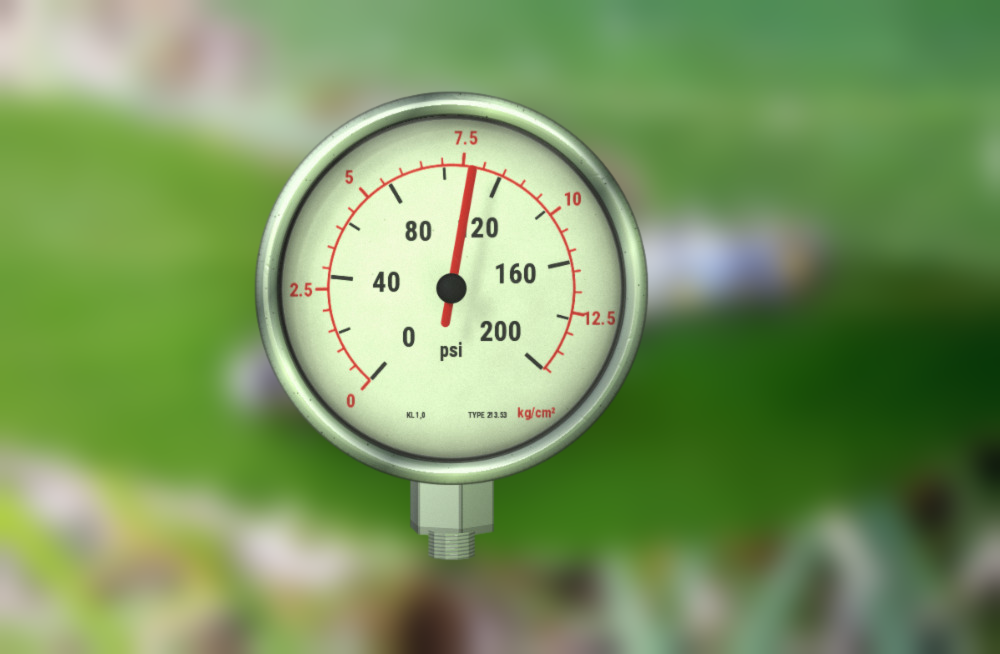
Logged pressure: 110 (psi)
